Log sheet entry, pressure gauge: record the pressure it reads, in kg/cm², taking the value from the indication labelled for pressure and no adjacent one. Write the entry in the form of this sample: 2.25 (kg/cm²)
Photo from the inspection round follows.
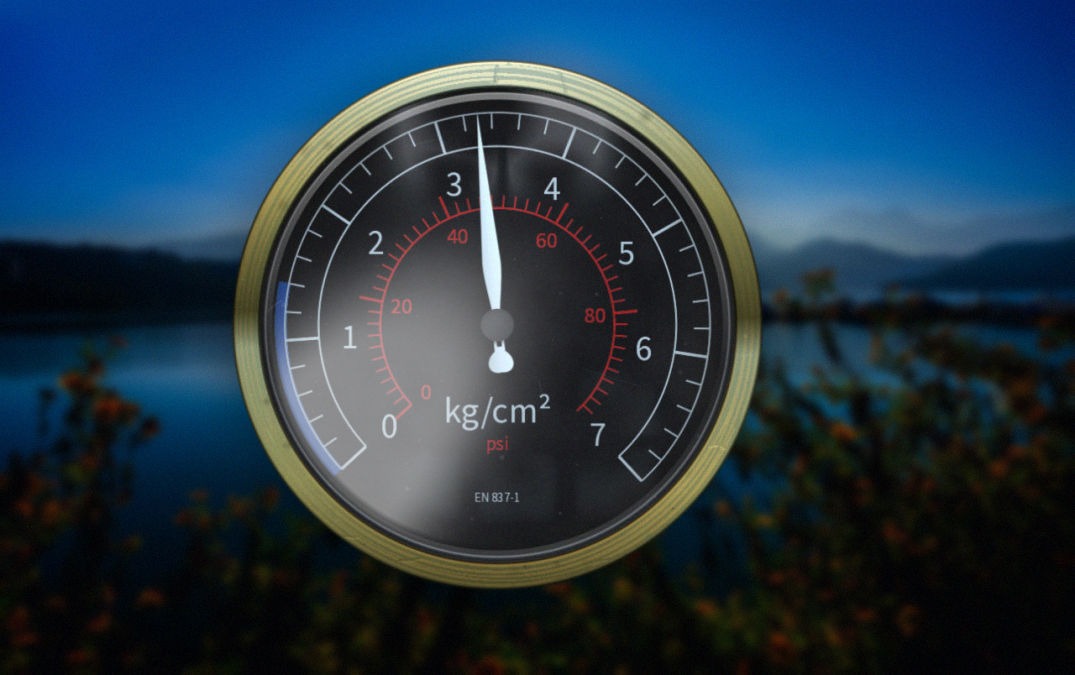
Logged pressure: 3.3 (kg/cm²)
